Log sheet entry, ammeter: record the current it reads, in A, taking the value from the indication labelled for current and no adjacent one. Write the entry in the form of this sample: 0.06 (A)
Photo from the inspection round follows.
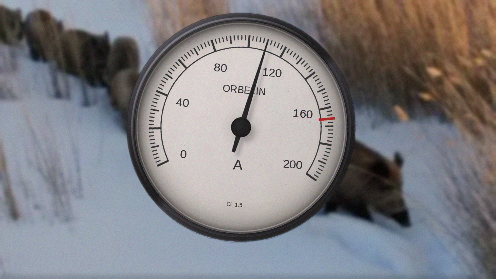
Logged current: 110 (A)
